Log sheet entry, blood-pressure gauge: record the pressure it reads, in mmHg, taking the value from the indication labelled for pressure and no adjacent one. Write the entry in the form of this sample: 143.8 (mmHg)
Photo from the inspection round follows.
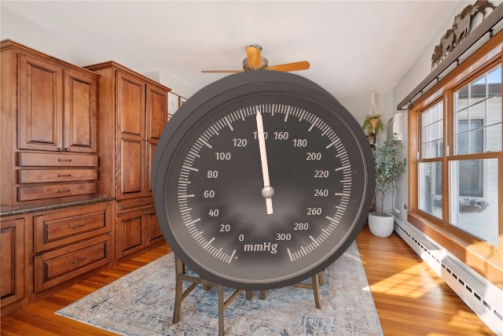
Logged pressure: 140 (mmHg)
